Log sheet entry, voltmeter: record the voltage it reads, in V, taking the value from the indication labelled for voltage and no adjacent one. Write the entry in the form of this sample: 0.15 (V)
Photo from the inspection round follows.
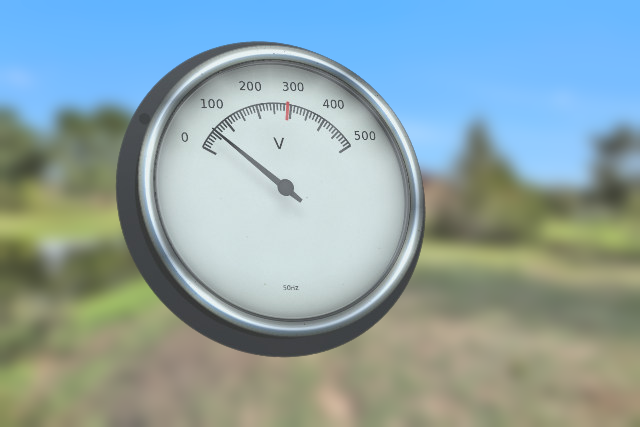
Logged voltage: 50 (V)
